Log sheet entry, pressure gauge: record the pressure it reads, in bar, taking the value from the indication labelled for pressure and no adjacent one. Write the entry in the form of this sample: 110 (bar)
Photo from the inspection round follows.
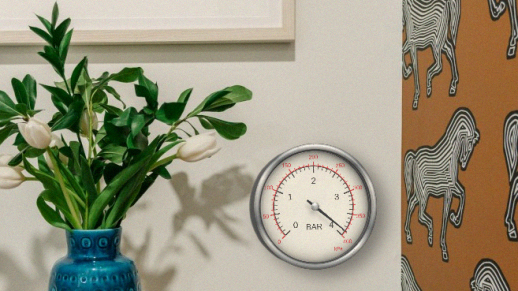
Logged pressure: 3.9 (bar)
